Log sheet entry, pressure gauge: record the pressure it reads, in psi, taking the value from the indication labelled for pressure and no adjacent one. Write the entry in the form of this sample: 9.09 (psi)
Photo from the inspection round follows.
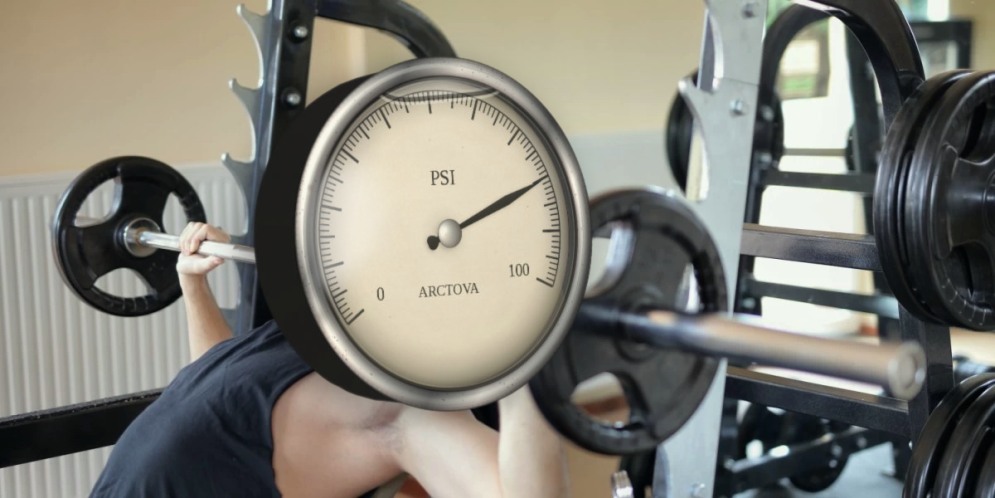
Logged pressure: 80 (psi)
